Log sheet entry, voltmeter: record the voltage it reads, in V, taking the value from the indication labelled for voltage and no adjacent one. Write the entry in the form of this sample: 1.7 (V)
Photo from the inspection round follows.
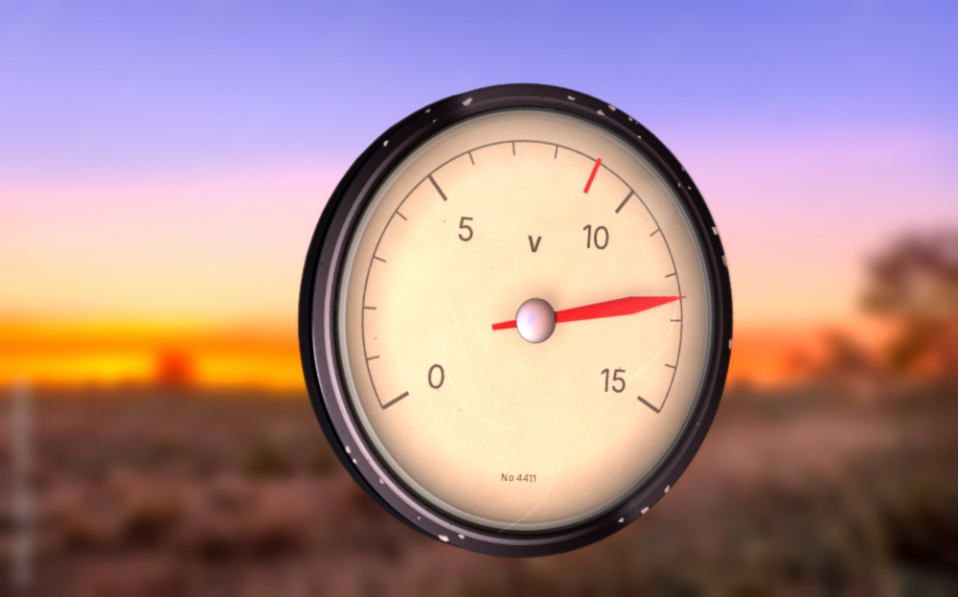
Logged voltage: 12.5 (V)
